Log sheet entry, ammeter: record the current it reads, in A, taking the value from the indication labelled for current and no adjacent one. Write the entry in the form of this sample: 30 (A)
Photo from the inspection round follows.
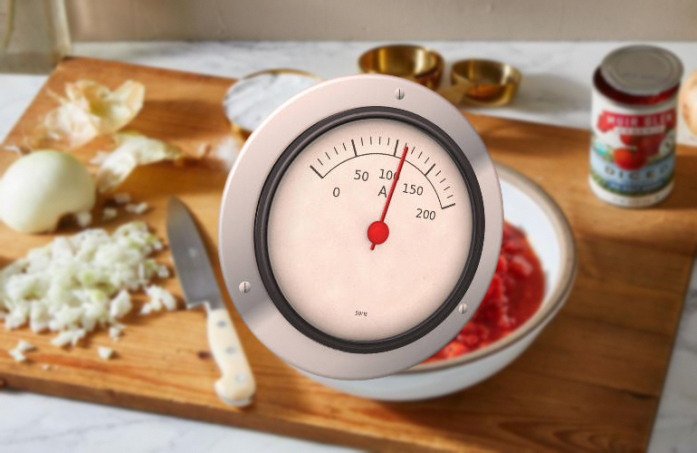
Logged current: 110 (A)
